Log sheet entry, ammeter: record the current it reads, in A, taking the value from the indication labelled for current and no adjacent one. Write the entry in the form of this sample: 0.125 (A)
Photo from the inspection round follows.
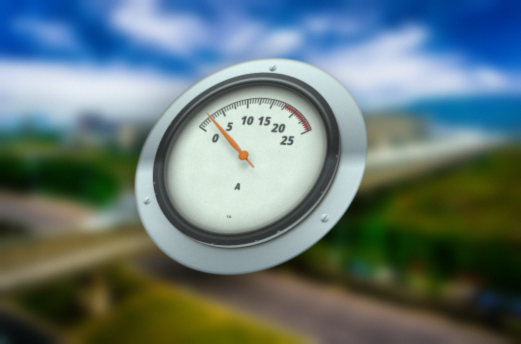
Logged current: 2.5 (A)
